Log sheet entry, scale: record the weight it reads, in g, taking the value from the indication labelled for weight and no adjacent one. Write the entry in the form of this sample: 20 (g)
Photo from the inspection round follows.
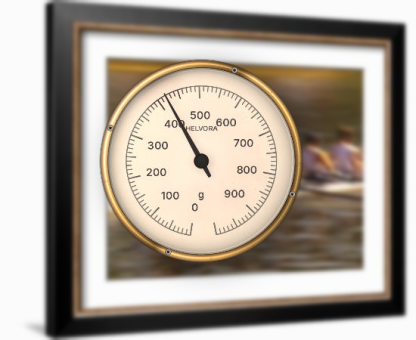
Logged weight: 420 (g)
